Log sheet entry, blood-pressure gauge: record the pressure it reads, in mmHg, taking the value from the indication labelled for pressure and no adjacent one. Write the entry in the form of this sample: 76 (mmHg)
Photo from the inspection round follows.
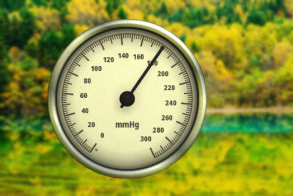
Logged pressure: 180 (mmHg)
